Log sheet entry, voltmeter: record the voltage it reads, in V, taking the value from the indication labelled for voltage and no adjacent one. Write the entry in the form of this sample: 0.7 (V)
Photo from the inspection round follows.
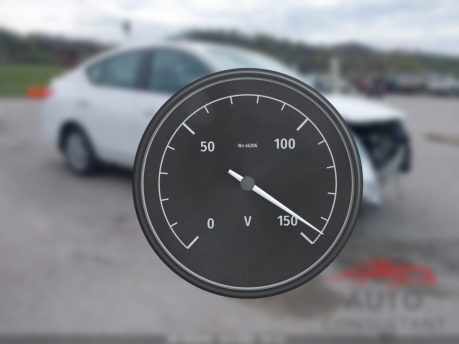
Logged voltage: 145 (V)
